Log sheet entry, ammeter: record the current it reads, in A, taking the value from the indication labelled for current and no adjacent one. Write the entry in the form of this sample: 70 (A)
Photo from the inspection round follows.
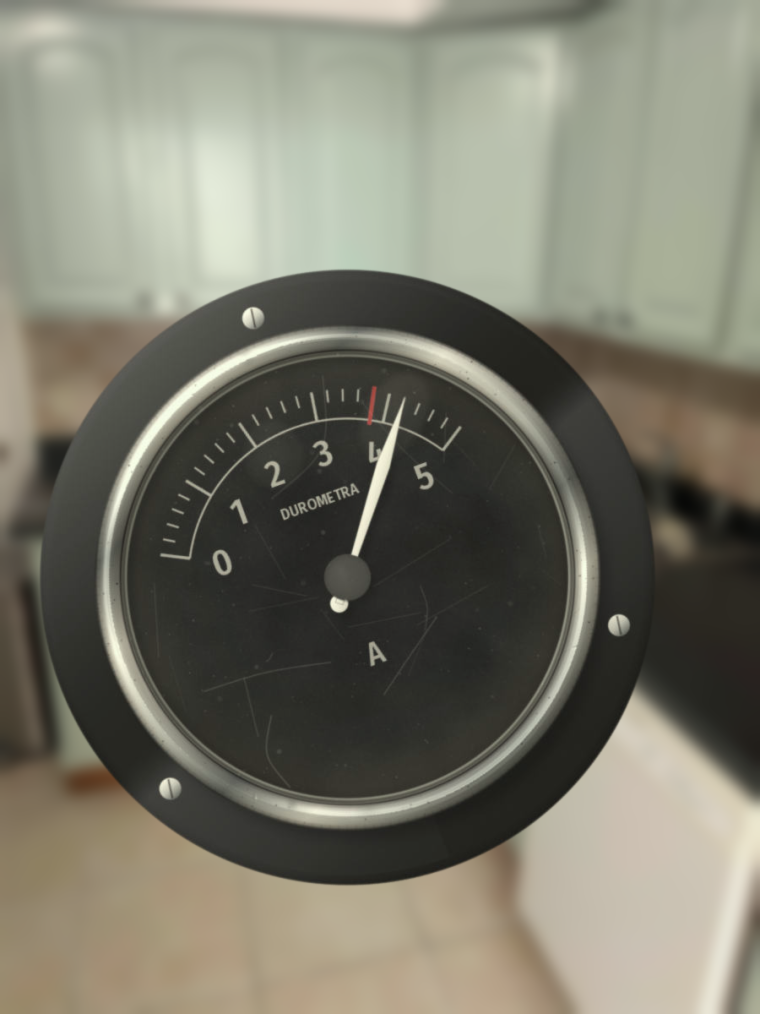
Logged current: 4.2 (A)
